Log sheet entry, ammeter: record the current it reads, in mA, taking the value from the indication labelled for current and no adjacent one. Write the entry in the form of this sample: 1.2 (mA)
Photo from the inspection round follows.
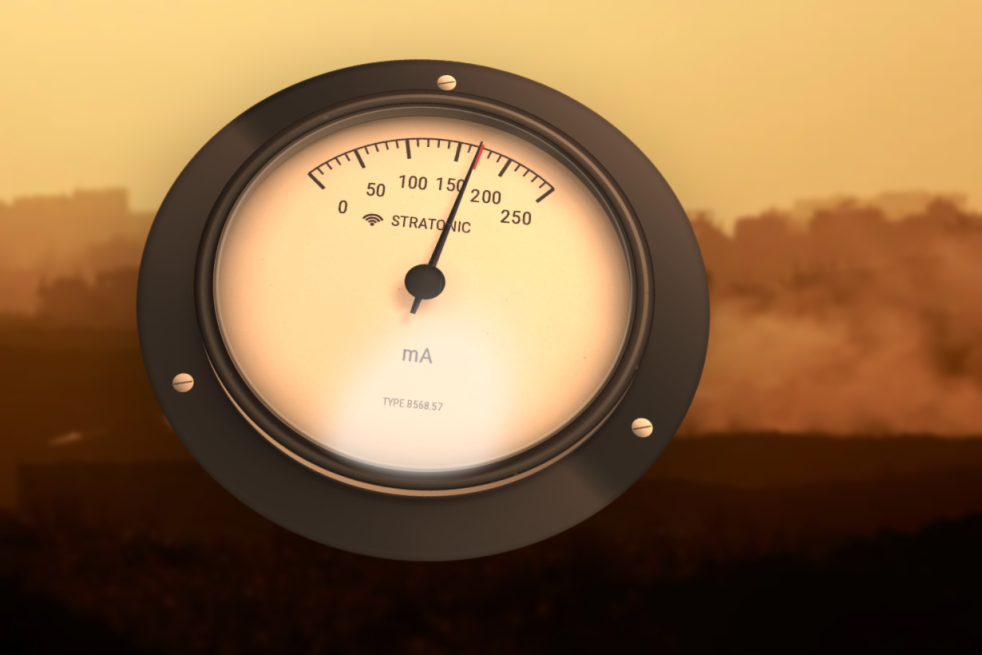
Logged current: 170 (mA)
